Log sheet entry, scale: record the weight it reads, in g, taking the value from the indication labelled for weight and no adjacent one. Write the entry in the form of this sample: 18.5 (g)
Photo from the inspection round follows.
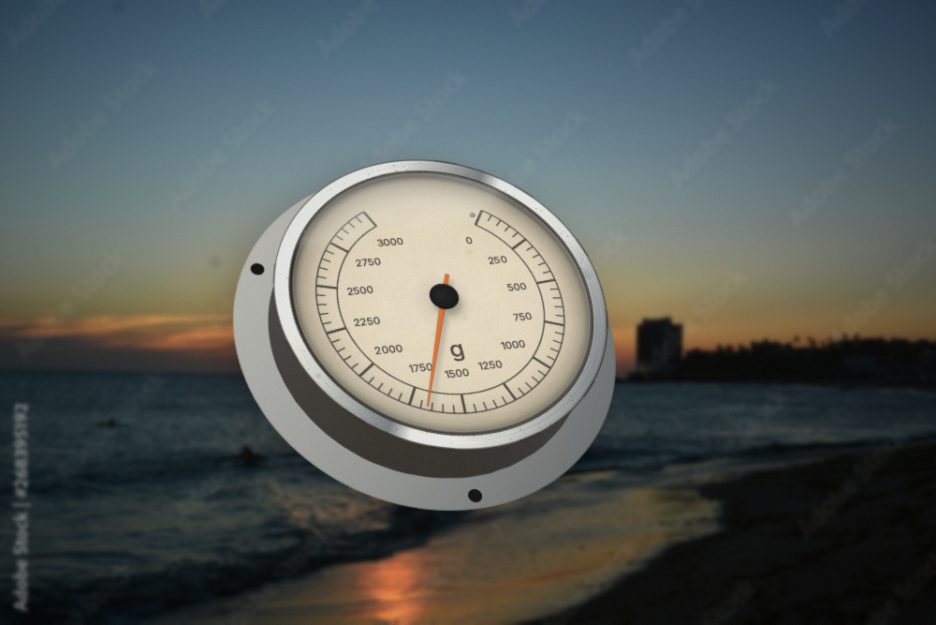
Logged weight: 1675 (g)
